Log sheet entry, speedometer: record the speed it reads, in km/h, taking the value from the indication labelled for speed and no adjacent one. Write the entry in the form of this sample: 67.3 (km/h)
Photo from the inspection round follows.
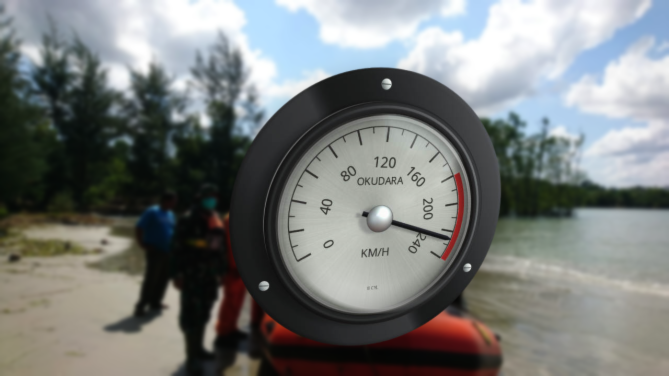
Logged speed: 225 (km/h)
